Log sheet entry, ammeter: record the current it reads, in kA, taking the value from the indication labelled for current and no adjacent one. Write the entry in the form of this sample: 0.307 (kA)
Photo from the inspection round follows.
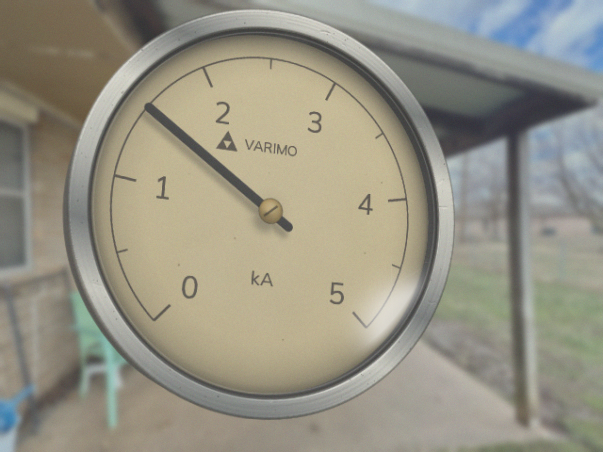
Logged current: 1.5 (kA)
